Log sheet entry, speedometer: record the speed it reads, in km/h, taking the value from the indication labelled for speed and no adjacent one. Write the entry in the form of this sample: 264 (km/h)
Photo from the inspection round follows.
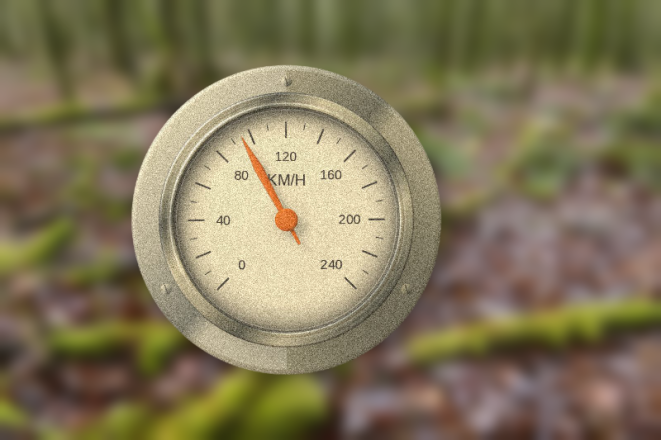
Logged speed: 95 (km/h)
